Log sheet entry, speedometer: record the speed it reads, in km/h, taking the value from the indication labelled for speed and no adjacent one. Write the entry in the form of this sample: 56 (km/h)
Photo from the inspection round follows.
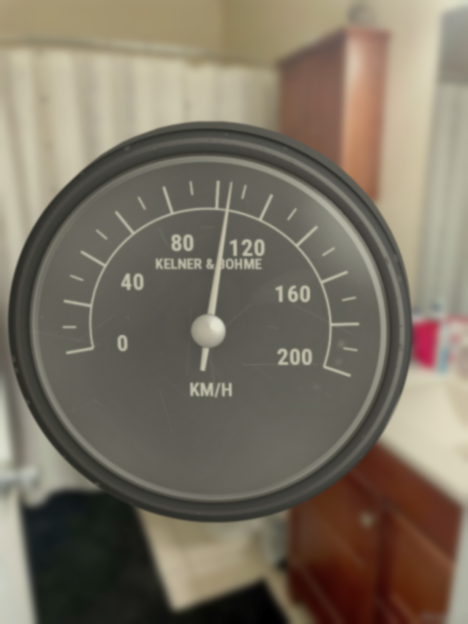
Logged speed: 105 (km/h)
